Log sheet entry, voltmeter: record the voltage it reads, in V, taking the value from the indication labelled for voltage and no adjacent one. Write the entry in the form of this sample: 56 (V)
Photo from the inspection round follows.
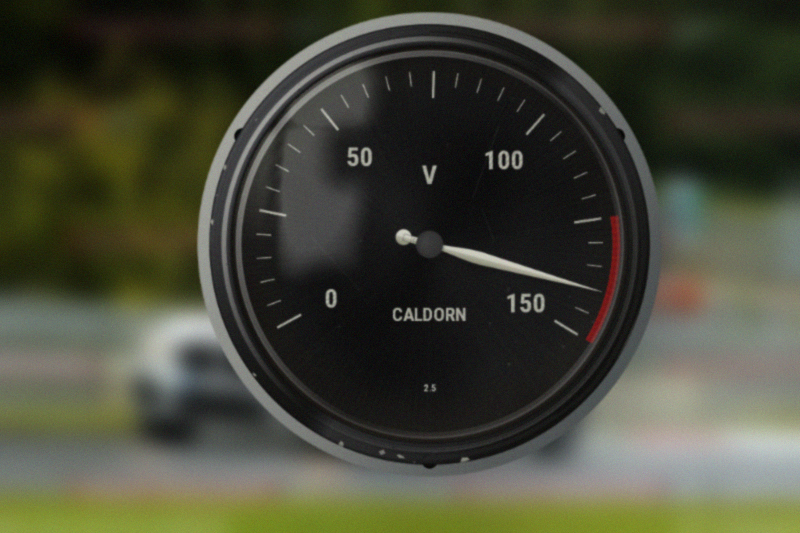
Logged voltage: 140 (V)
